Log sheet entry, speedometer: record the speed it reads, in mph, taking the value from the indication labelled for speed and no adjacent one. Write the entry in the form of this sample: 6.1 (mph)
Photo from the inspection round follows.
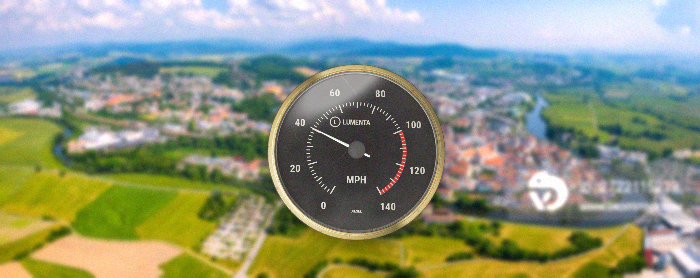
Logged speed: 40 (mph)
